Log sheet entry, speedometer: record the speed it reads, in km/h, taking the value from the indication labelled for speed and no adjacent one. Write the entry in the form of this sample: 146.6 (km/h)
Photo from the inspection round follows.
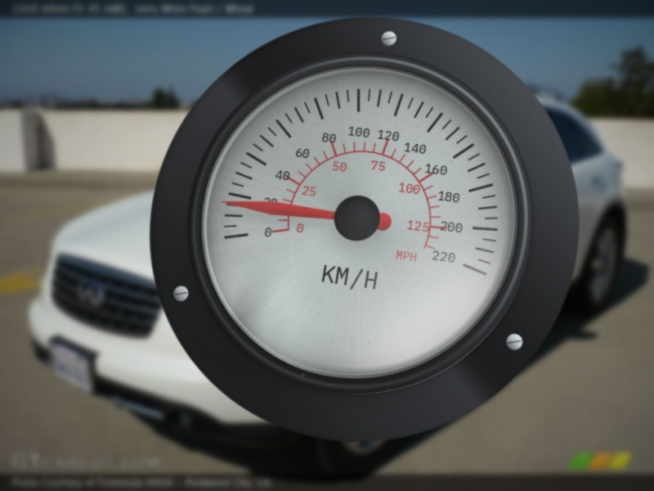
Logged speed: 15 (km/h)
